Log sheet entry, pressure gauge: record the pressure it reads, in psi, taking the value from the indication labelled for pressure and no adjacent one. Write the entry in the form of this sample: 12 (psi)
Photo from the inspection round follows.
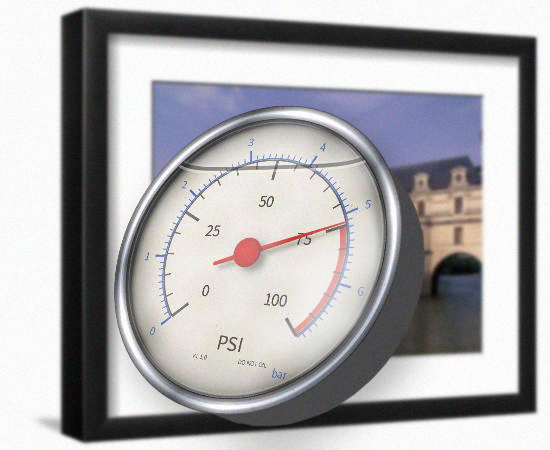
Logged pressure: 75 (psi)
